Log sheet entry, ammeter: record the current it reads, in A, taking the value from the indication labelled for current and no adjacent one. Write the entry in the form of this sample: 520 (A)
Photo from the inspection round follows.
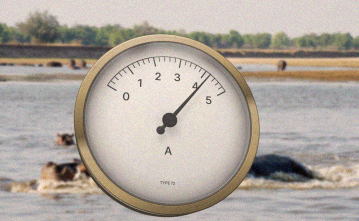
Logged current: 4.2 (A)
